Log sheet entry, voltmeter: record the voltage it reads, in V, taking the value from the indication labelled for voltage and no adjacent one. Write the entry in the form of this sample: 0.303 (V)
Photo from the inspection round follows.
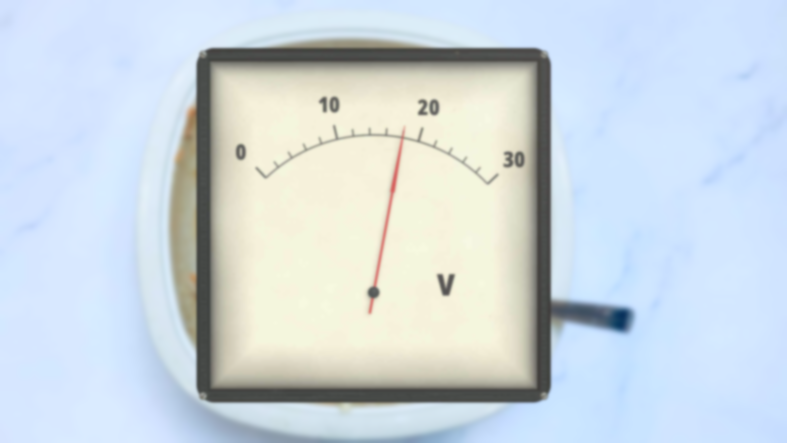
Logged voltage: 18 (V)
